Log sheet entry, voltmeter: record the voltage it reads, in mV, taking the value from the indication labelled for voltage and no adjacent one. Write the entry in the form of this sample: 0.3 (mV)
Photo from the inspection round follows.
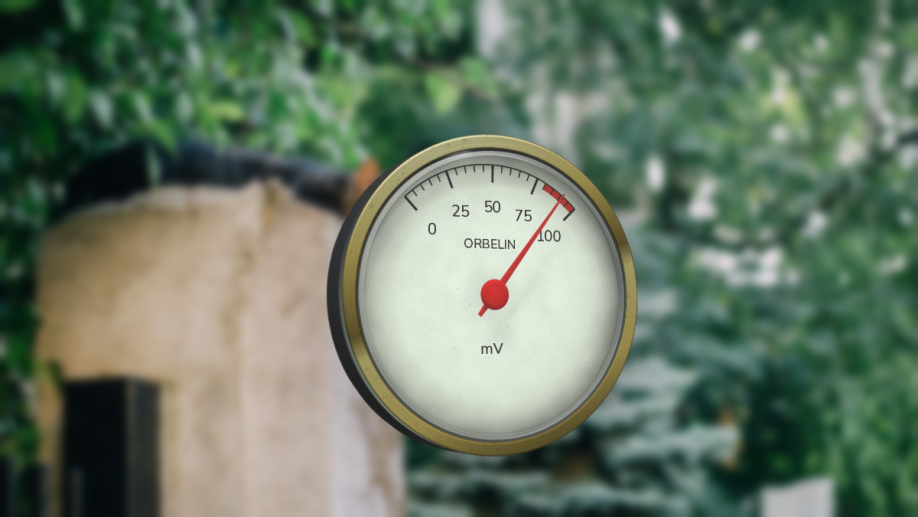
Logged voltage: 90 (mV)
